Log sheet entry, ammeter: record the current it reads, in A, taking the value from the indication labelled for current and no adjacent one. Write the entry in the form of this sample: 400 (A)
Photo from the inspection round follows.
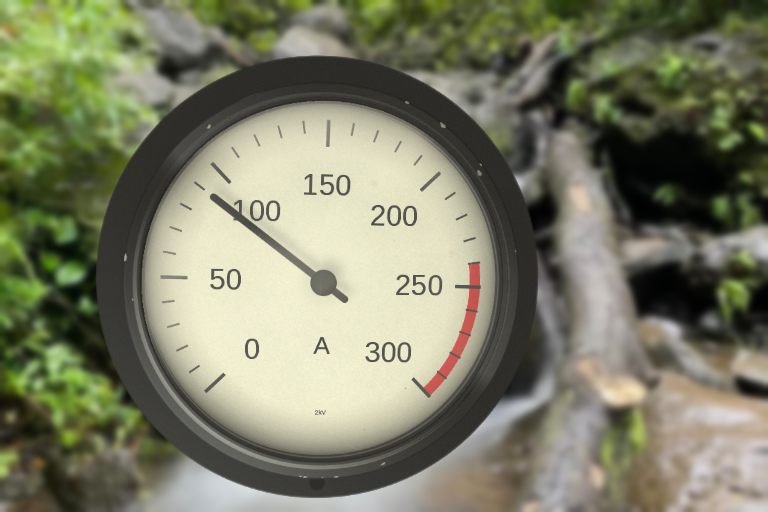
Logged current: 90 (A)
